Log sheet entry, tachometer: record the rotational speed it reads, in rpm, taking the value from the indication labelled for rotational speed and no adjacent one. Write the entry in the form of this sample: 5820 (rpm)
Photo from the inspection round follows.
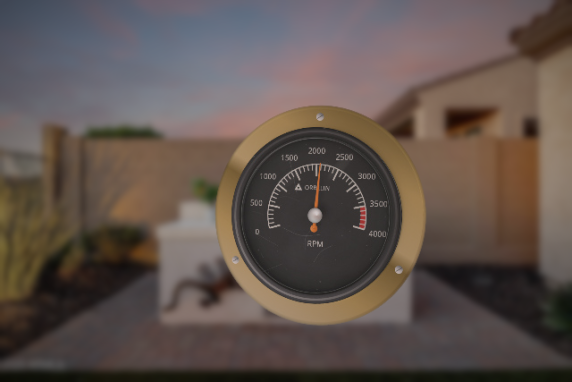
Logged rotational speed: 2100 (rpm)
